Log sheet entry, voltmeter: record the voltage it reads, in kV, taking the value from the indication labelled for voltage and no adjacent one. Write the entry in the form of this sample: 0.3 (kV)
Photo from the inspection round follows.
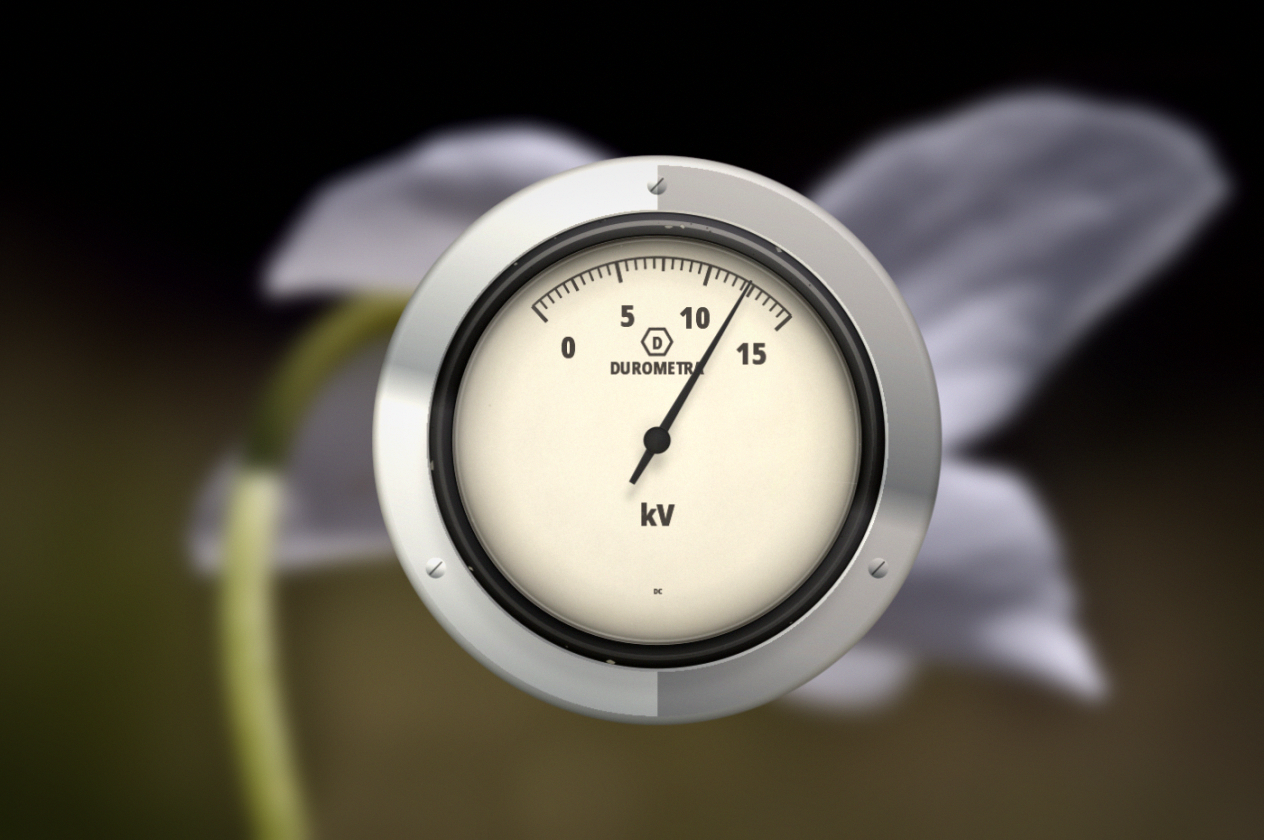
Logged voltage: 12.25 (kV)
